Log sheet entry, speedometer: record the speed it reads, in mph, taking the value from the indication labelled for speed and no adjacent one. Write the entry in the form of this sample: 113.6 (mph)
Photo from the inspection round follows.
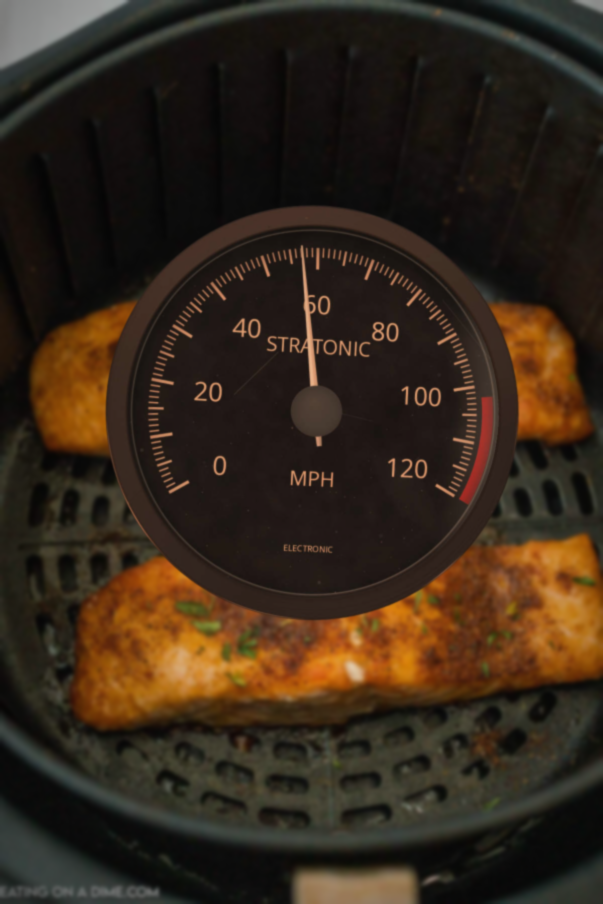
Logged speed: 57 (mph)
